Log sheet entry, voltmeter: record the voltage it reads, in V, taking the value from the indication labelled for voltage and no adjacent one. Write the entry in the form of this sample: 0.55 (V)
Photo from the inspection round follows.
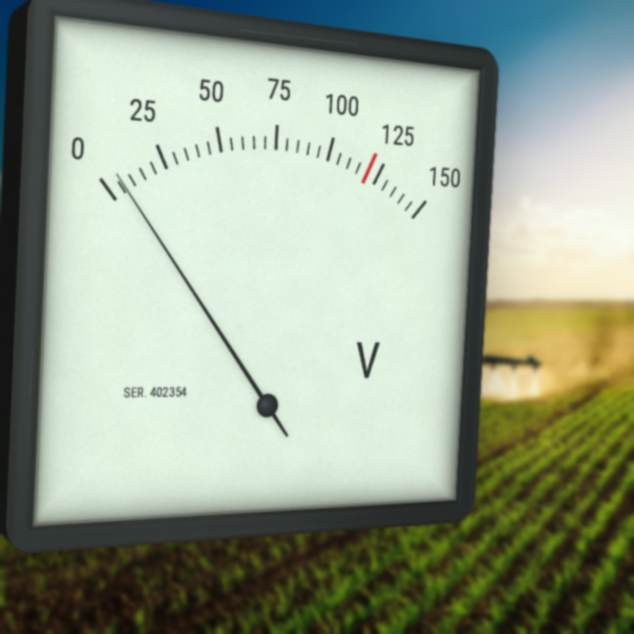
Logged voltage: 5 (V)
